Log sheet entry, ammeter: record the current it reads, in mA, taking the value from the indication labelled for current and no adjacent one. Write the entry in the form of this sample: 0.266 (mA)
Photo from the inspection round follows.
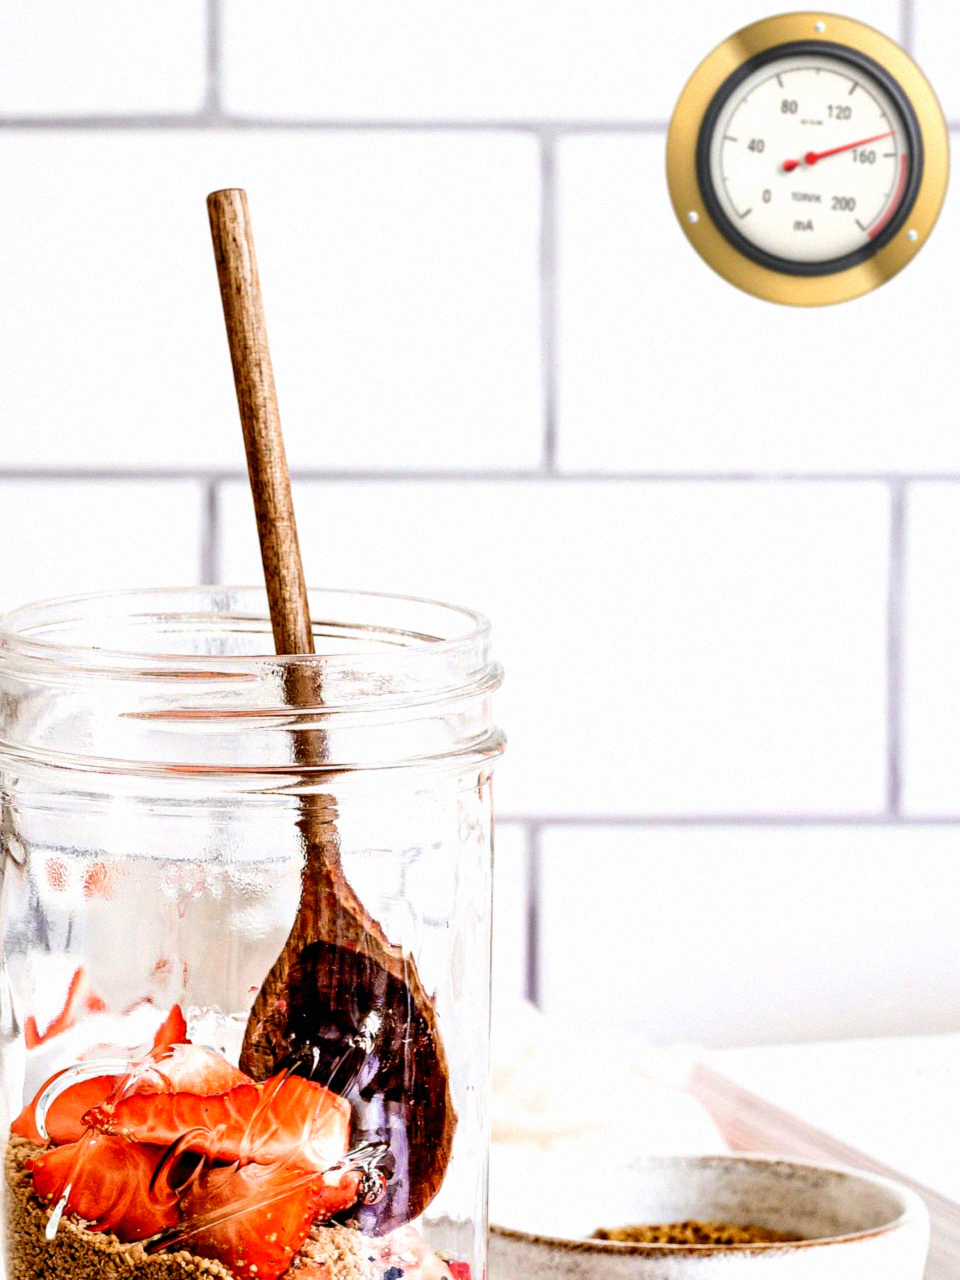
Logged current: 150 (mA)
